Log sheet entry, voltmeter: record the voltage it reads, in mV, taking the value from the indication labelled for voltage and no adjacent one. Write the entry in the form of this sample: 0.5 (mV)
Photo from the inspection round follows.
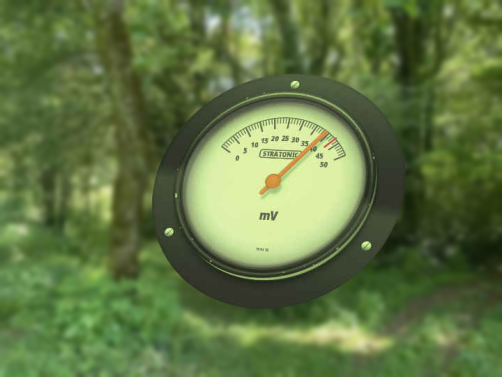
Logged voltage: 40 (mV)
